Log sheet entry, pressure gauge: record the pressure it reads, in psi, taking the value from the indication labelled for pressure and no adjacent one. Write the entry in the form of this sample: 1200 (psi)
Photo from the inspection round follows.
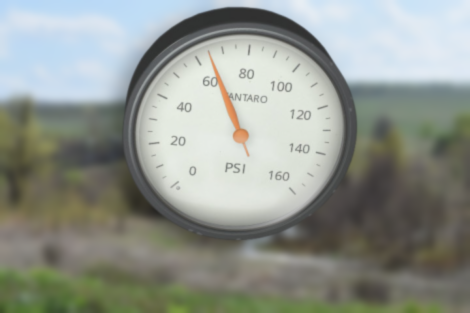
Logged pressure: 65 (psi)
